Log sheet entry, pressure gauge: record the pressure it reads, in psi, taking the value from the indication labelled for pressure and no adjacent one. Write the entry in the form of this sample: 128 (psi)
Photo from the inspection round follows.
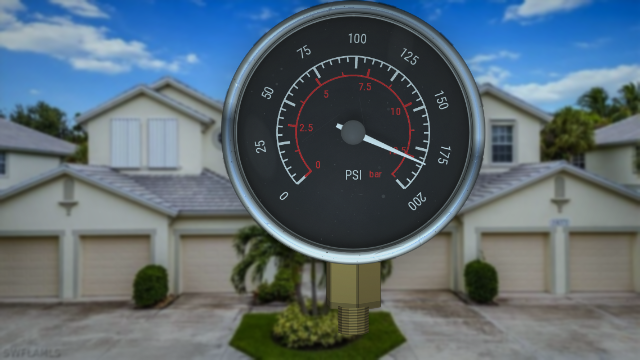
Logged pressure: 182.5 (psi)
